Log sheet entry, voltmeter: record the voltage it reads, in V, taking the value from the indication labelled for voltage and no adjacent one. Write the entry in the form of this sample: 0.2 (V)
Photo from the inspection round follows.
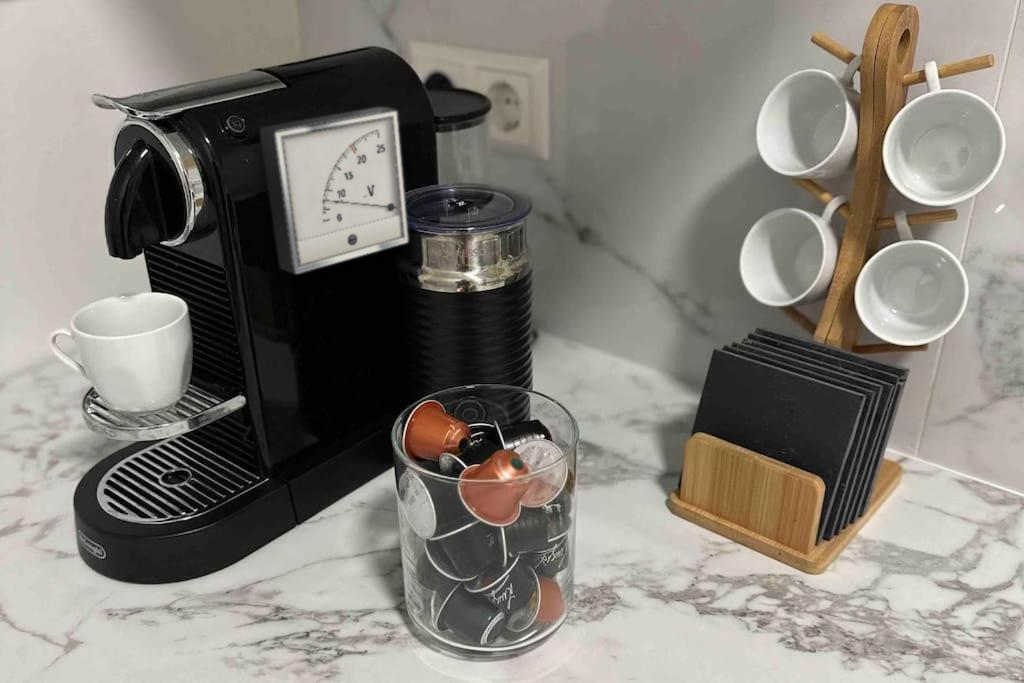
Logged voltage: 7.5 (V)
